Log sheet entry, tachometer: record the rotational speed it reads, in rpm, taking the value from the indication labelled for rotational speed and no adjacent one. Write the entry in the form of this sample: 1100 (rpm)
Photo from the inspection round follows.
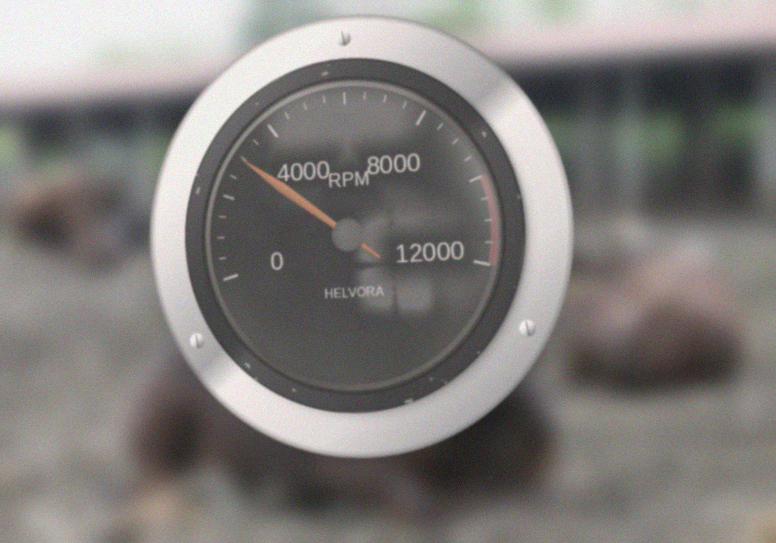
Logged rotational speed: 3000 (rpm)
